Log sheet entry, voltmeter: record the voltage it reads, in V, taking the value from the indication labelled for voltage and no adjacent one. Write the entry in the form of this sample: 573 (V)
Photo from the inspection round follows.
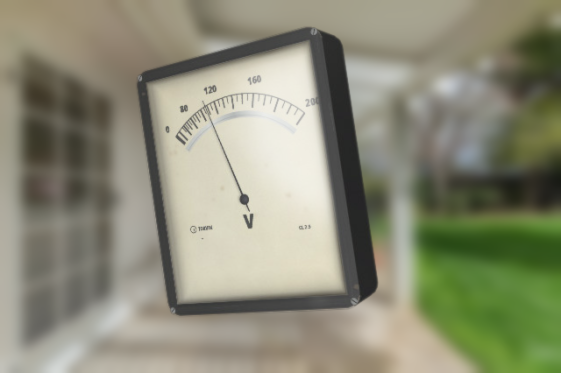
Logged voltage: 110 (V)
